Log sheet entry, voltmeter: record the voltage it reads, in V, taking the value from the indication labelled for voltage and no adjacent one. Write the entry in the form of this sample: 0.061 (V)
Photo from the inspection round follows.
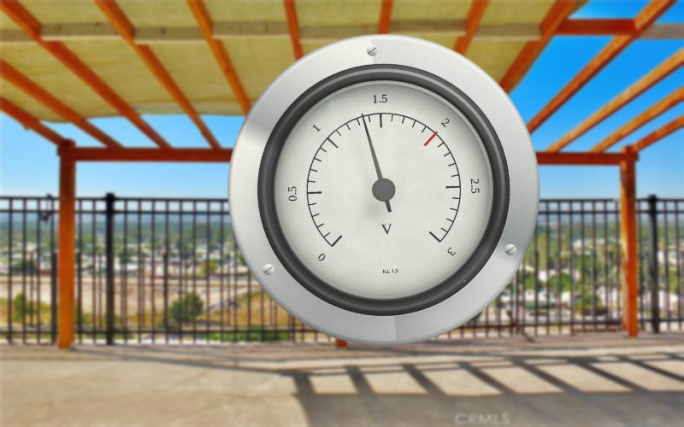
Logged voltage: 1.35 (V)
